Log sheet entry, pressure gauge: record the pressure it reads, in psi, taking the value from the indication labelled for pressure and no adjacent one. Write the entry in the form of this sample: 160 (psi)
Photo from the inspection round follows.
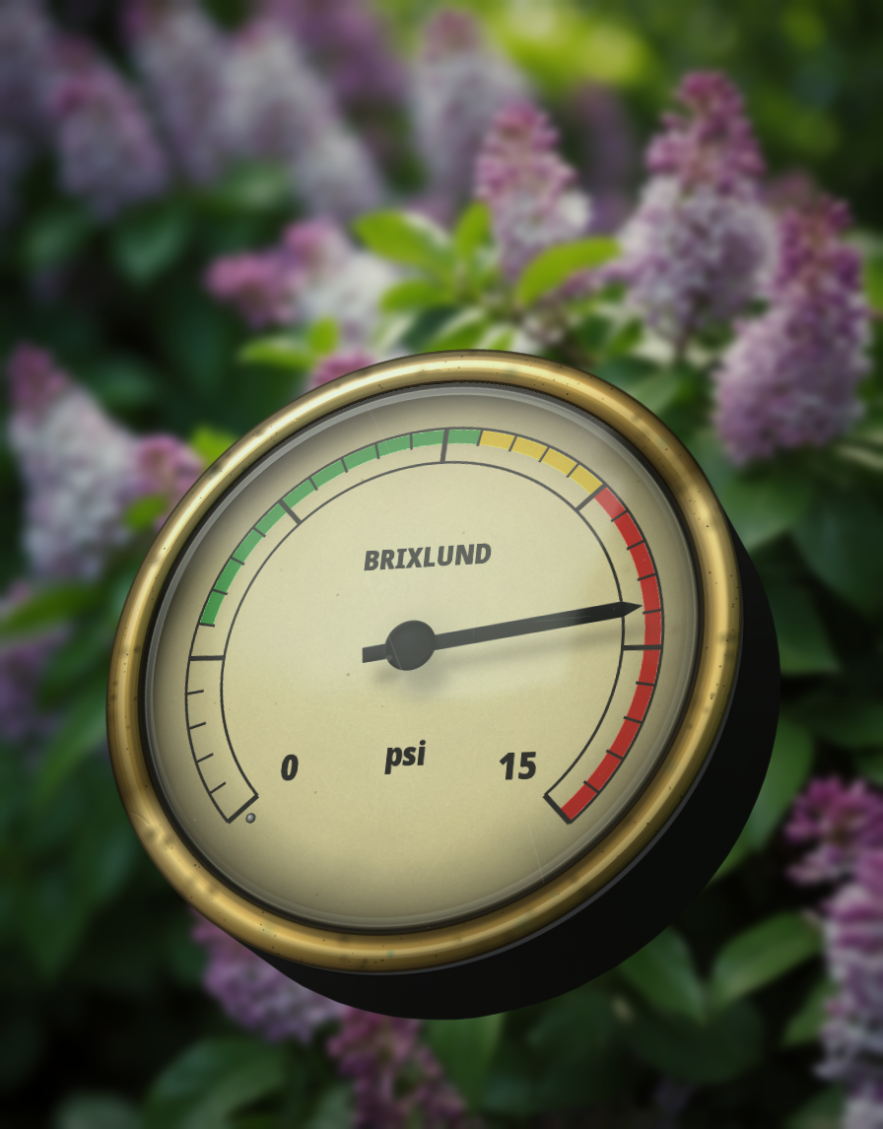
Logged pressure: 12 (psi)
